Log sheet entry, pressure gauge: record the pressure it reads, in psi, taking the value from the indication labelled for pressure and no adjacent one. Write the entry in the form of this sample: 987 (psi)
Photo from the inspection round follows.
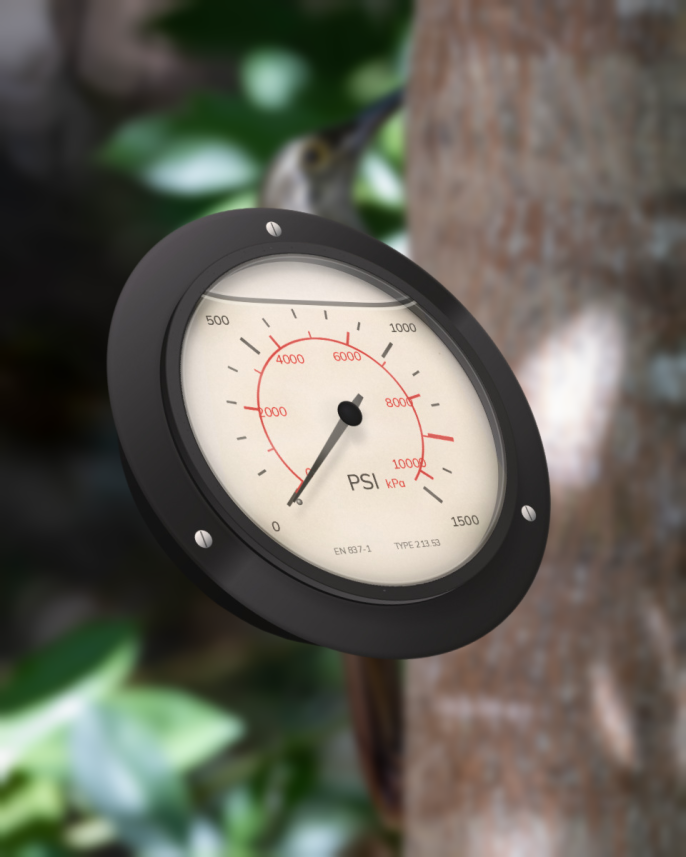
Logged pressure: 0 (psi)
